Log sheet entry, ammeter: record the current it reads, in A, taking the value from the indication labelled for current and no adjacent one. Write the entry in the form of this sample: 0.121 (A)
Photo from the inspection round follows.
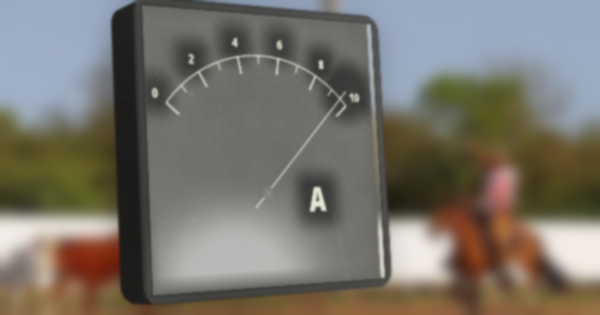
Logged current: 9.5 (A)
